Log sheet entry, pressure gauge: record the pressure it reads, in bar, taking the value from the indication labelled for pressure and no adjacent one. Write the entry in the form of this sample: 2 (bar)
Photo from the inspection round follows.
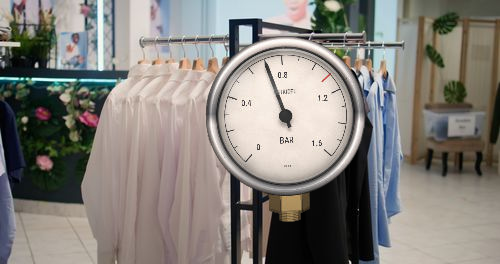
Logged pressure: 0.7 (bar)
